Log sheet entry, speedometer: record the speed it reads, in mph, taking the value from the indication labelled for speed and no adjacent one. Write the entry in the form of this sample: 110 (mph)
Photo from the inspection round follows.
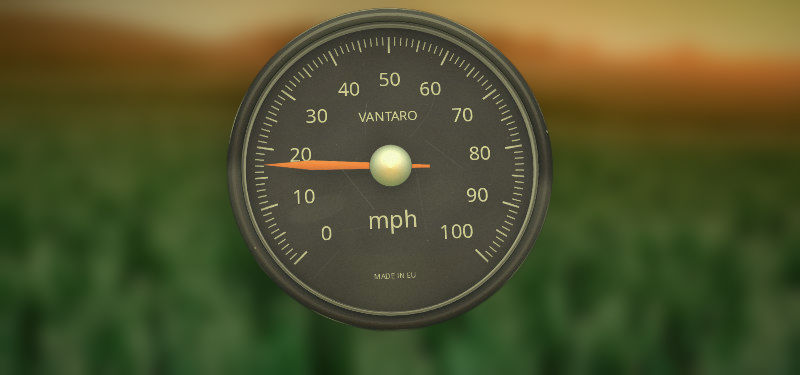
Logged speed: 17 (mph)
